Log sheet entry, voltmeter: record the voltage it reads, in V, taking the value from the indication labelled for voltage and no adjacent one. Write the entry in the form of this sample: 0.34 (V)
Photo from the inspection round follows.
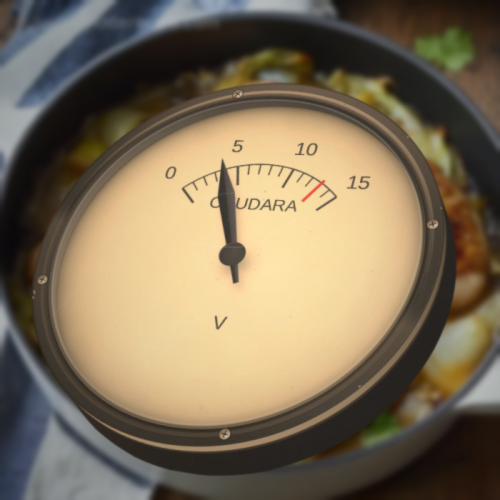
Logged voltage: 4 (V)
